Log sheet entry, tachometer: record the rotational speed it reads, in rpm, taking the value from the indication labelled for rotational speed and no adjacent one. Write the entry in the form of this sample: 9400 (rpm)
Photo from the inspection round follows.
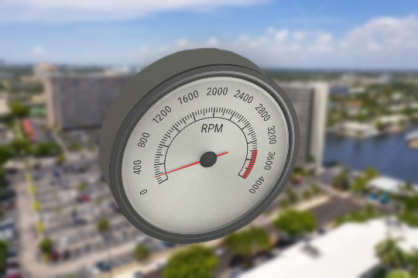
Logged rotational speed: 200 (rpm)
